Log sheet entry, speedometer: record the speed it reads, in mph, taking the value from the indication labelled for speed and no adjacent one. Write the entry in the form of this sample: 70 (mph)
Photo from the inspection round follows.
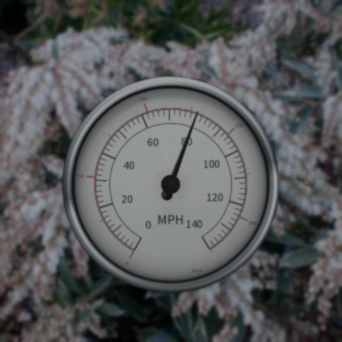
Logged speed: 80 (mph)
